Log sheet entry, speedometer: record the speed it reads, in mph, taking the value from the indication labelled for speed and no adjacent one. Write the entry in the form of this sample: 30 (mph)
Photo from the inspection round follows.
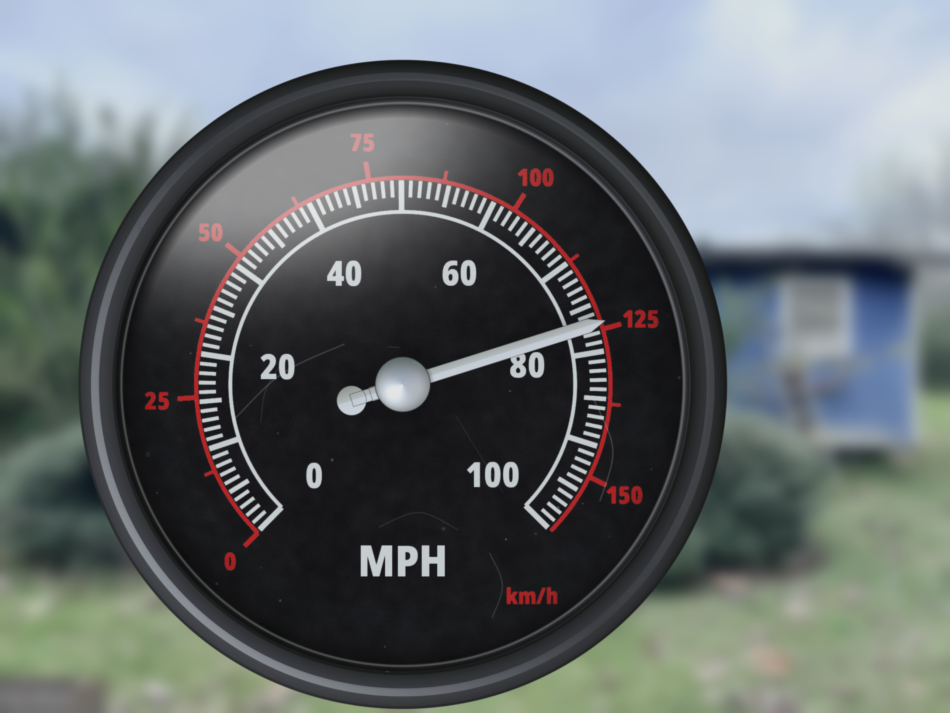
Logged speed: 77 (mph)
